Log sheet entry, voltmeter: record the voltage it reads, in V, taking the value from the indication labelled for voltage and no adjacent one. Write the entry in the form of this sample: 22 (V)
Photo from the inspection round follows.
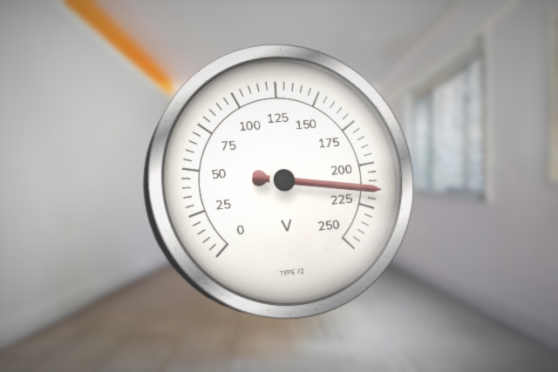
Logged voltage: 215 (V)
